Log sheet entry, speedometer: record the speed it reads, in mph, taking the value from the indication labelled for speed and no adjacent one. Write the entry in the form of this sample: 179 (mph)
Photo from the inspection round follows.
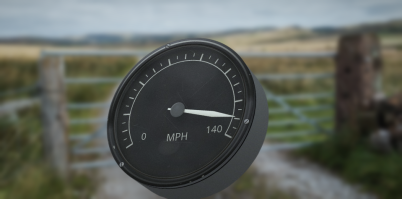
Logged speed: 130 (mph)
